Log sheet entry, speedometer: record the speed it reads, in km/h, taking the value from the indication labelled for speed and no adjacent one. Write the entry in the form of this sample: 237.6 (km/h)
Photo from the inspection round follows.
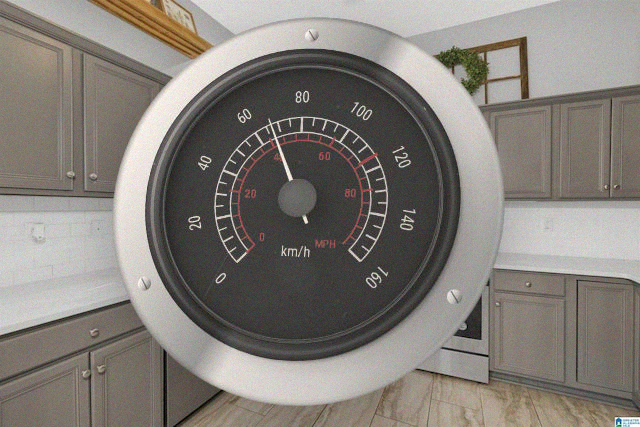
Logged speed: 67.5 (km/h)
